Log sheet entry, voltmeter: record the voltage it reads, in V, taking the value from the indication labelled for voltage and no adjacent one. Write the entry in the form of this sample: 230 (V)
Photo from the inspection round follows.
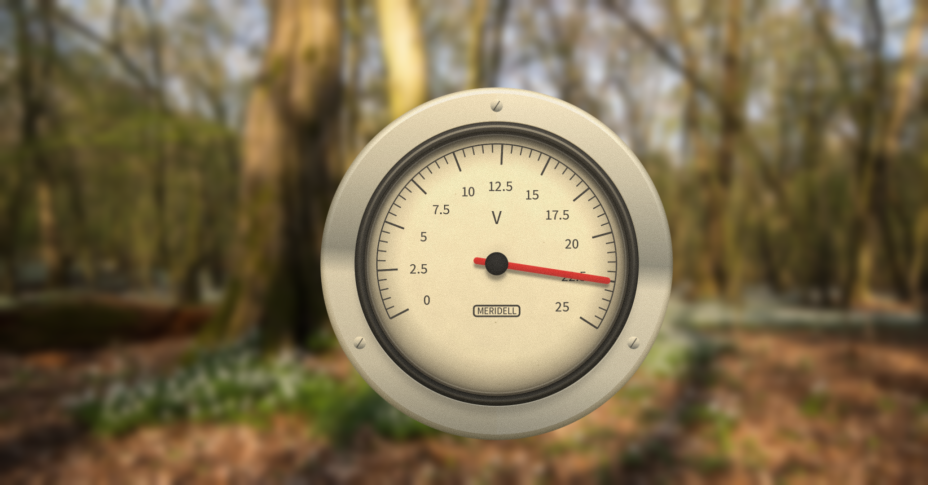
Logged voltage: 22.5 (V)
